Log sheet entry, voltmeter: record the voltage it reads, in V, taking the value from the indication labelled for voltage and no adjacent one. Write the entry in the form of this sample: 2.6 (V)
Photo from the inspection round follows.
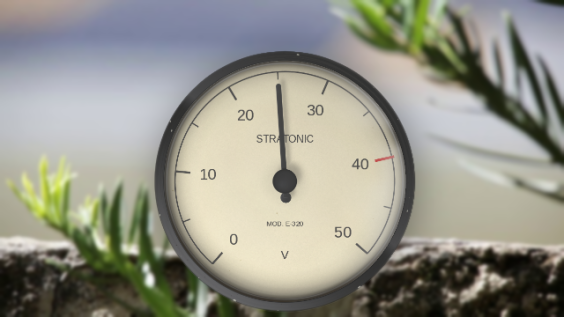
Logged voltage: 25 (V)
